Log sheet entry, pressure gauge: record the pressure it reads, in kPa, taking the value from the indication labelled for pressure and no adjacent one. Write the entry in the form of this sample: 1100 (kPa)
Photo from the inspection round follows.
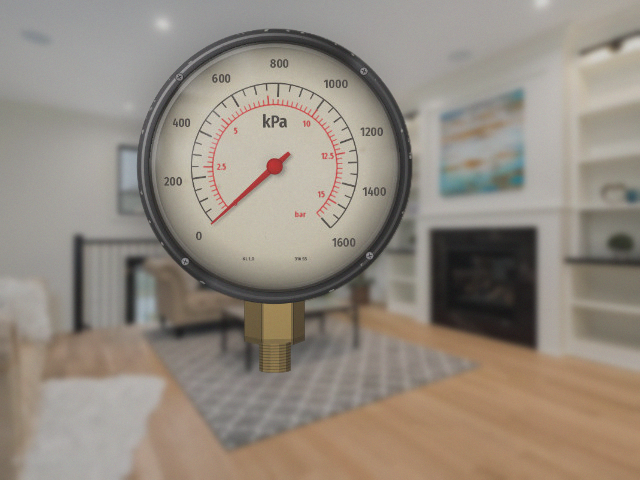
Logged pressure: 0 (kPa)
